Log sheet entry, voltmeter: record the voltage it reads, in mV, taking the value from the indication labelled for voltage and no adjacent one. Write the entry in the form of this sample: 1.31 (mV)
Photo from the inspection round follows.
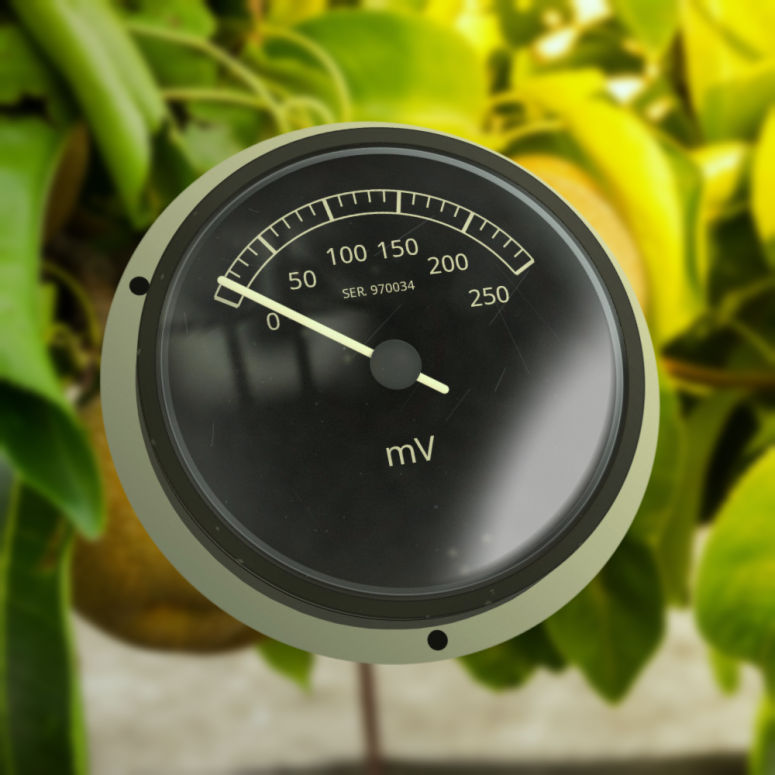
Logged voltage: 10 (mV)
